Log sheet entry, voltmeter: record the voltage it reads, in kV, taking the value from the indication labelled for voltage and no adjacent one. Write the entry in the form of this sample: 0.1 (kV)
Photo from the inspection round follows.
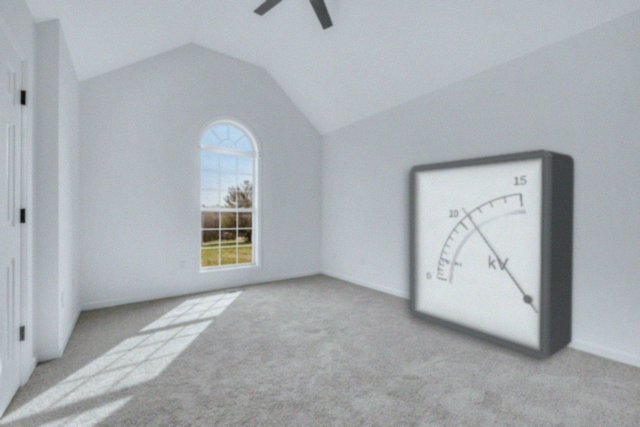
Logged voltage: 11 (kV)
